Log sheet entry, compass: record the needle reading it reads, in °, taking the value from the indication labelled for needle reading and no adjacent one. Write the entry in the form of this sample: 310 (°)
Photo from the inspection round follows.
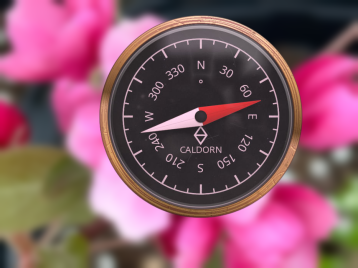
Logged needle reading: 75 (°)
